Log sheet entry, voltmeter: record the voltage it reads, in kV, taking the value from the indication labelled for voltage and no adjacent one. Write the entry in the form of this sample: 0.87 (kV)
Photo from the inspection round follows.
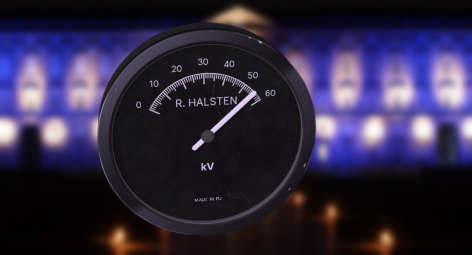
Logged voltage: 55 (kV)
